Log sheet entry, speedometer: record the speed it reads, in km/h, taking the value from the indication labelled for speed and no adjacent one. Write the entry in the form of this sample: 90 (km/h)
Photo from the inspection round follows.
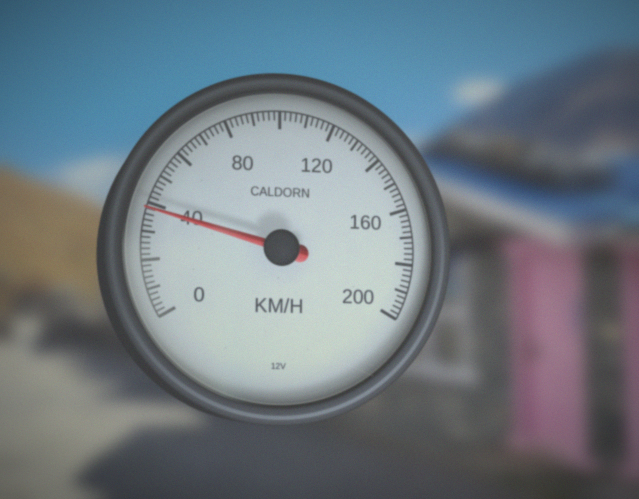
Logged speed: 38 (km/h)
